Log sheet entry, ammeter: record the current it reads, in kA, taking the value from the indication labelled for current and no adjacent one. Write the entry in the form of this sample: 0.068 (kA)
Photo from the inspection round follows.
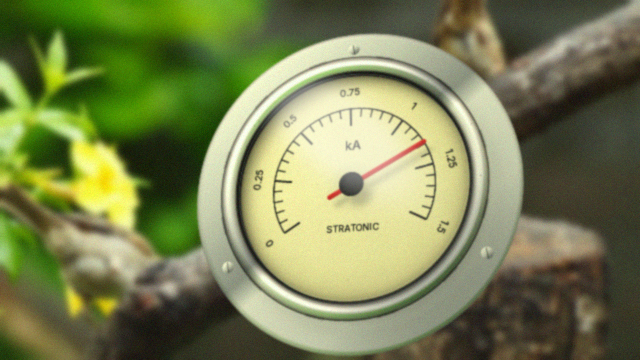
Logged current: 1.15 (kA)
